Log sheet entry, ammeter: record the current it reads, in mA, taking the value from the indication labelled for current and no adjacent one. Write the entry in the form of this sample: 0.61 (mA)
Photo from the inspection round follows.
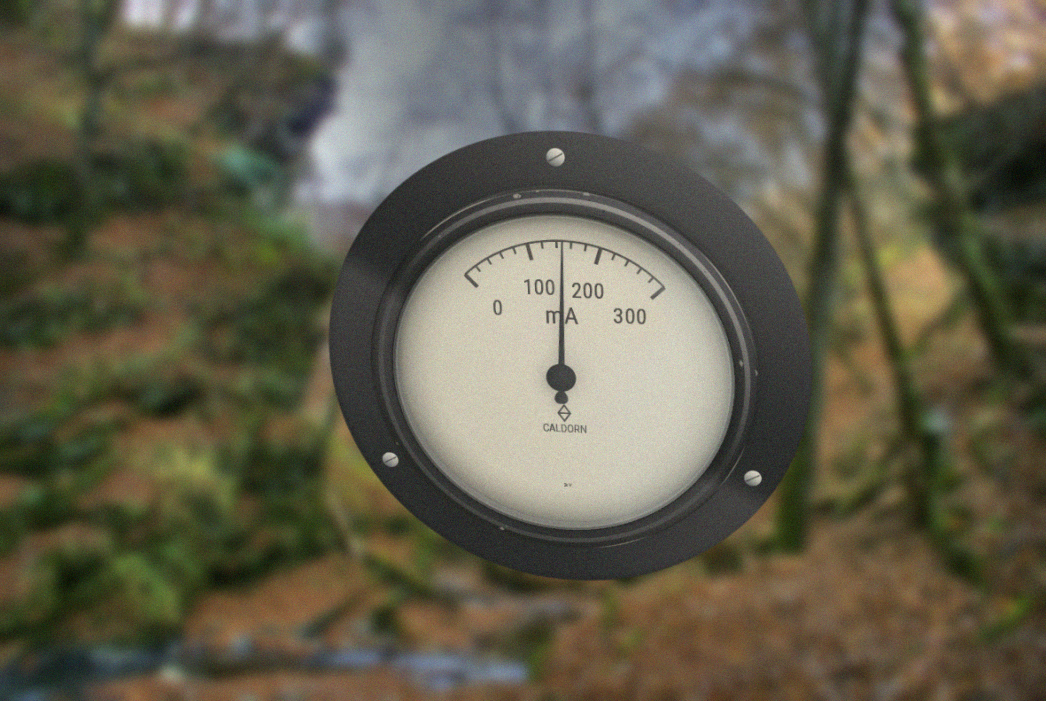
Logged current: 150 (mA)
